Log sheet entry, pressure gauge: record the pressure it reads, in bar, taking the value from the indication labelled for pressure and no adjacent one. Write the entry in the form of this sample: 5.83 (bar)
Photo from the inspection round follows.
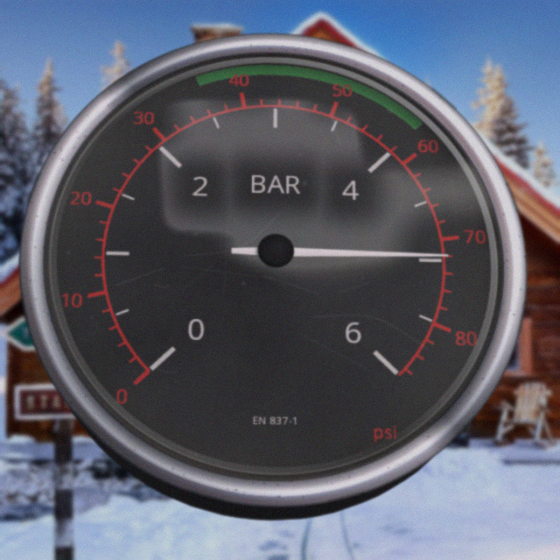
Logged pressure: 5 (bar)
